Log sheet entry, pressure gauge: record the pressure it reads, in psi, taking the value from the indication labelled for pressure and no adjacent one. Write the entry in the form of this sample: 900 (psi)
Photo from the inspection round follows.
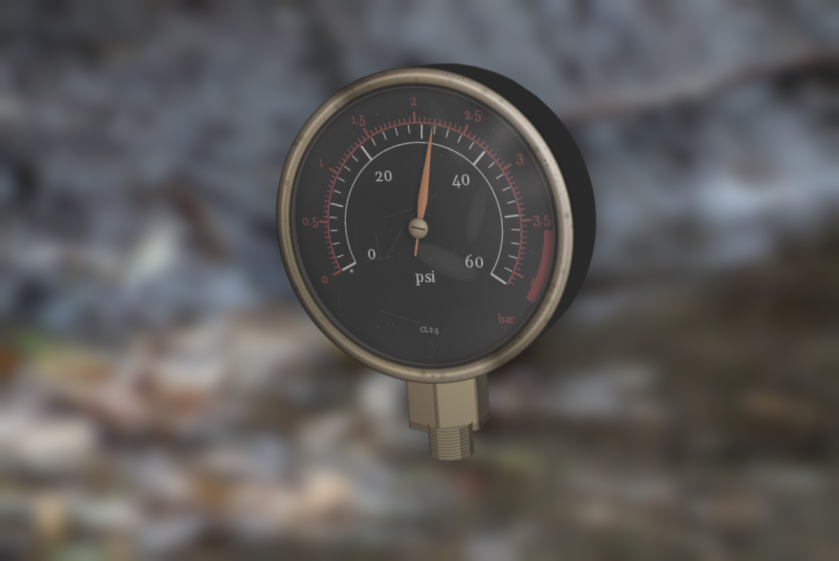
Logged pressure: 32 (psi)
